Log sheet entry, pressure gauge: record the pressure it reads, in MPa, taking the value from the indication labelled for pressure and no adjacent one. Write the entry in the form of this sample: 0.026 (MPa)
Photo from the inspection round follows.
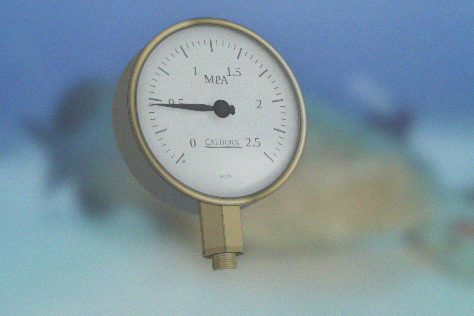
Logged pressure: 0.45 (MPa)
